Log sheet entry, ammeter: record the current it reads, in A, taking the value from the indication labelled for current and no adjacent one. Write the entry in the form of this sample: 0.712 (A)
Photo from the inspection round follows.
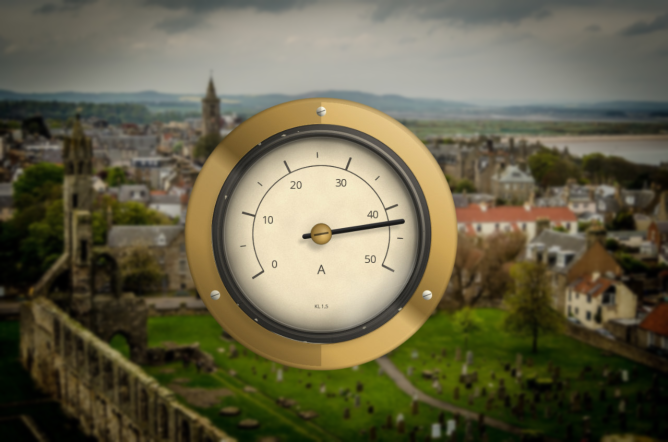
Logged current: 42.5 (A)
